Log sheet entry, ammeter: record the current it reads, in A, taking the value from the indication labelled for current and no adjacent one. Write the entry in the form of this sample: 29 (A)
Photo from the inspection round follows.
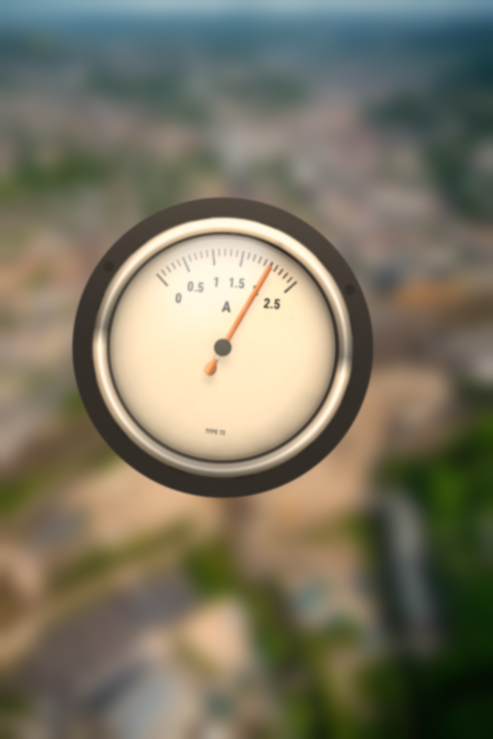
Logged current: 2 (A)
